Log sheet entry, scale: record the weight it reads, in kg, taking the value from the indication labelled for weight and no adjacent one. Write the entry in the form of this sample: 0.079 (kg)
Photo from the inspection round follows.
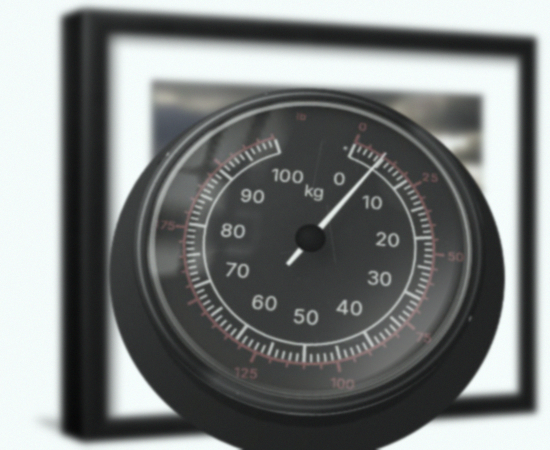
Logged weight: 5 (kg)
